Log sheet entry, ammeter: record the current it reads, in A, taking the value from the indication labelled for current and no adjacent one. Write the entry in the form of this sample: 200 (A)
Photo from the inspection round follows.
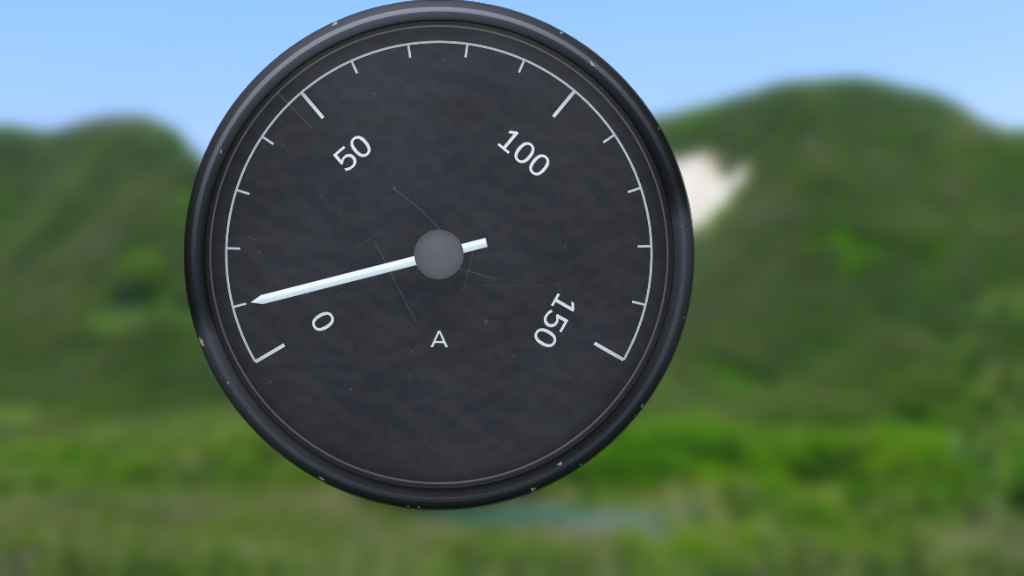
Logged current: 10 (A)
